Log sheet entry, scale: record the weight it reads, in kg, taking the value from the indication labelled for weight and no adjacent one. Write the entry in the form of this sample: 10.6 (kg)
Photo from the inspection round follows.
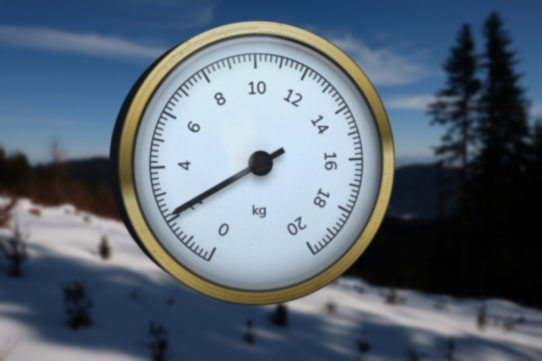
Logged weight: 2.2 (kg)
